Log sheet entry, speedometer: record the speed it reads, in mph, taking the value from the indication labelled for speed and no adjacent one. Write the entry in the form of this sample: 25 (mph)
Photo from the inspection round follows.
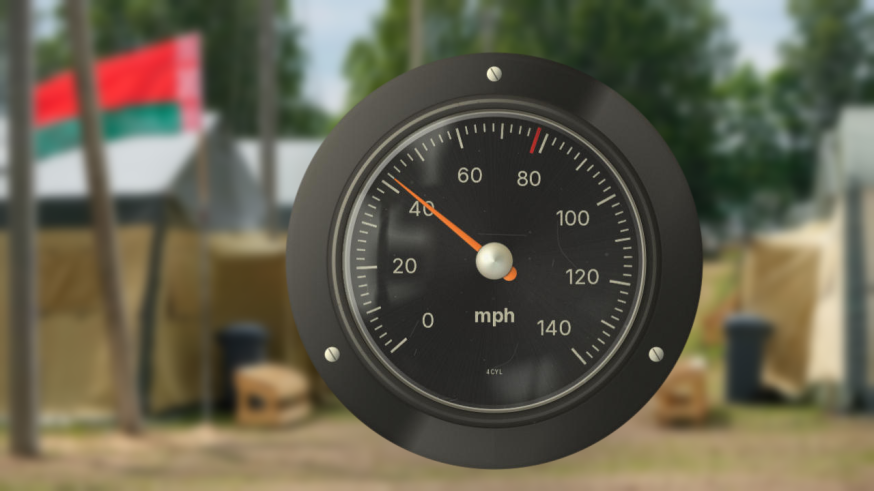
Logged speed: 42 (mph)
